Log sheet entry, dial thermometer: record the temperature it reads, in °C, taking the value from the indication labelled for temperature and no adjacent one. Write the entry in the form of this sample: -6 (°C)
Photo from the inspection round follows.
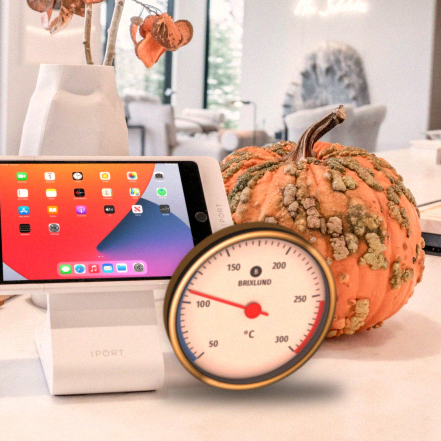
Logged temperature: 110 (°C)
